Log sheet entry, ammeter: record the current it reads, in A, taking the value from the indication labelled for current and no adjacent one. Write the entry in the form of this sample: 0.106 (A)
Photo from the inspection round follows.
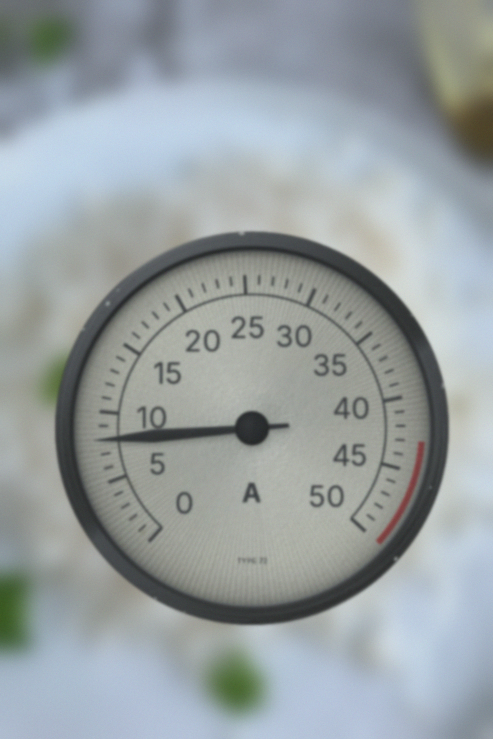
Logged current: 8 (A)
